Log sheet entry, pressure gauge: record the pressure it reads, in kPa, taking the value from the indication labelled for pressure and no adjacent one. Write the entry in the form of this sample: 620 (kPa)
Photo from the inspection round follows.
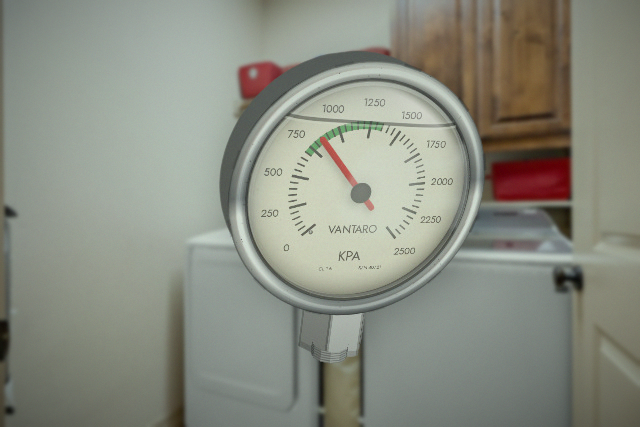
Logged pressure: 850 (kPa)
